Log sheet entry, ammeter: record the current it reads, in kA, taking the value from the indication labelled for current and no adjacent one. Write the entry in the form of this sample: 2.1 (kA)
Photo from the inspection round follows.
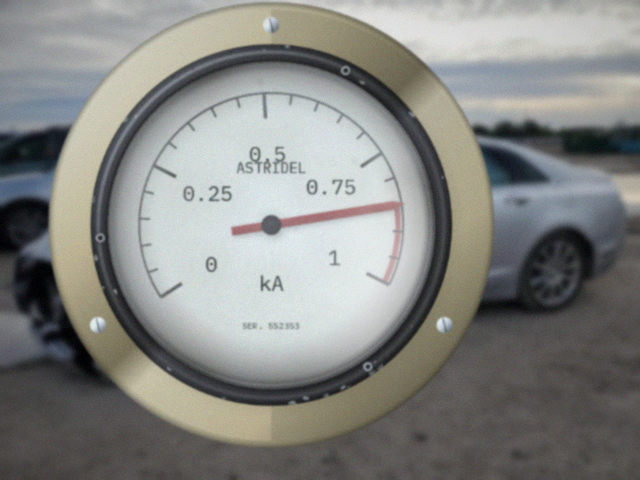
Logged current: 0.85 (kA)
